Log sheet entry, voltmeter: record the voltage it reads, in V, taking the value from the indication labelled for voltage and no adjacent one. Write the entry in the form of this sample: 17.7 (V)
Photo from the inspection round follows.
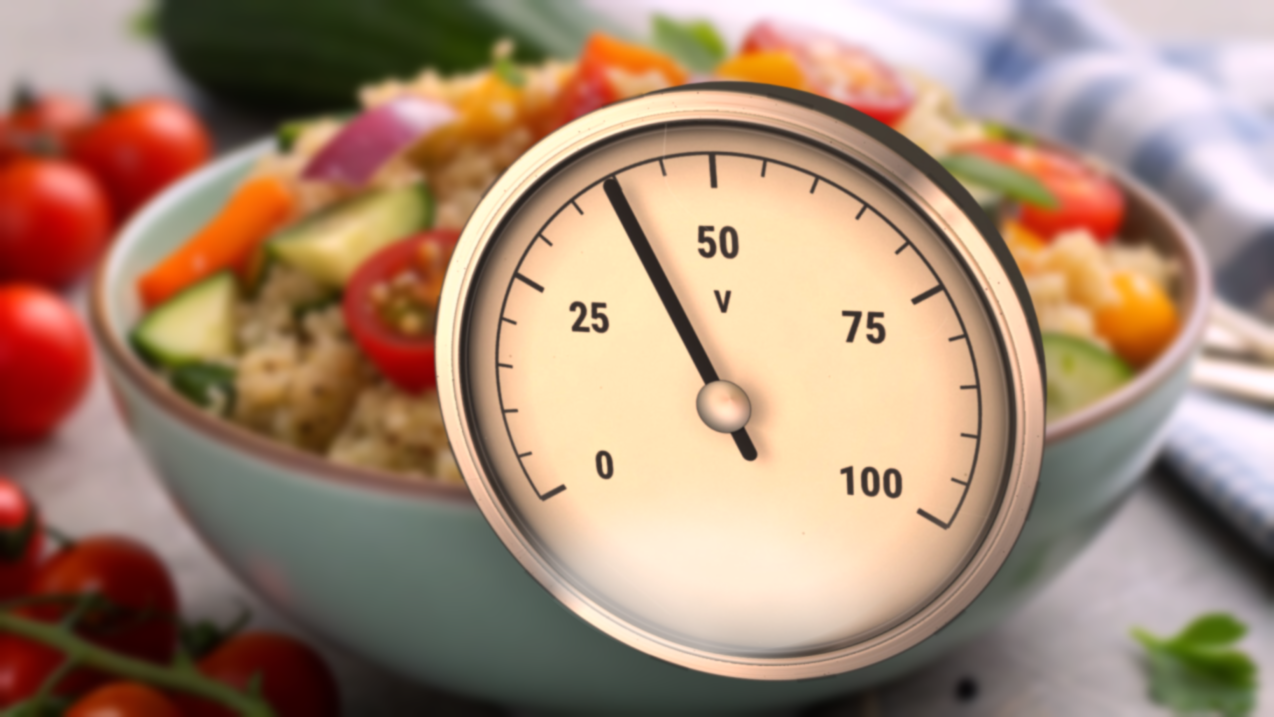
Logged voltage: 40 (V)
